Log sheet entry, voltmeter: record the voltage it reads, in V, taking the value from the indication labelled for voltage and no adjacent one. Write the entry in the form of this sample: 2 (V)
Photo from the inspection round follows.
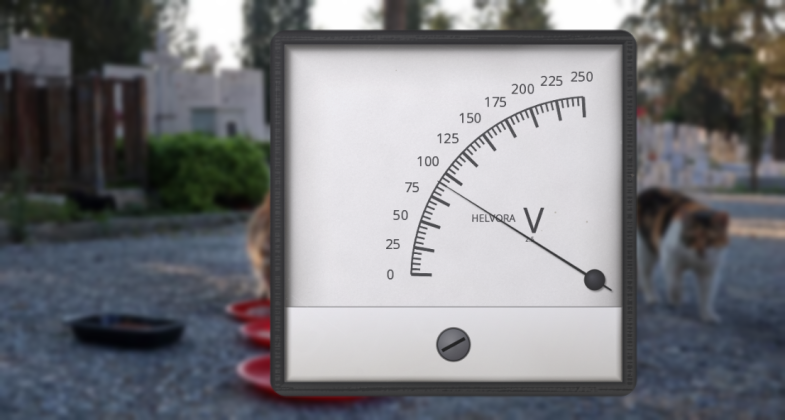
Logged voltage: 90 (V)
